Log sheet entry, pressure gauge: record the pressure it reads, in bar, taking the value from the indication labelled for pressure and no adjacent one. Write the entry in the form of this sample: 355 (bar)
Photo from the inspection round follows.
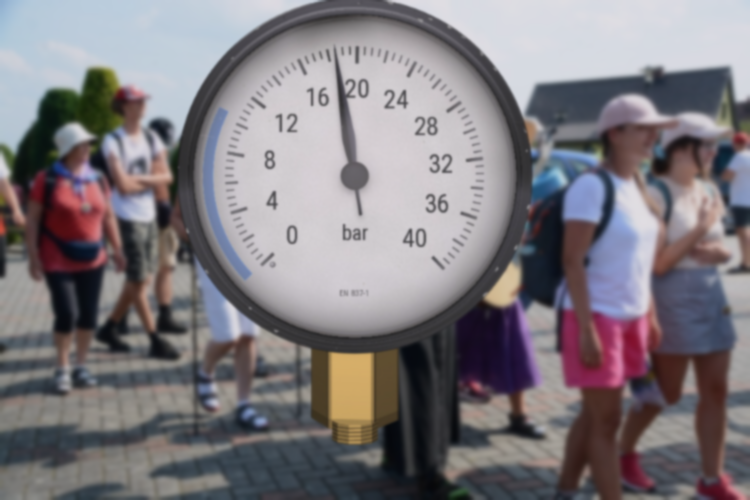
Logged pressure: 18.5 (bar)
